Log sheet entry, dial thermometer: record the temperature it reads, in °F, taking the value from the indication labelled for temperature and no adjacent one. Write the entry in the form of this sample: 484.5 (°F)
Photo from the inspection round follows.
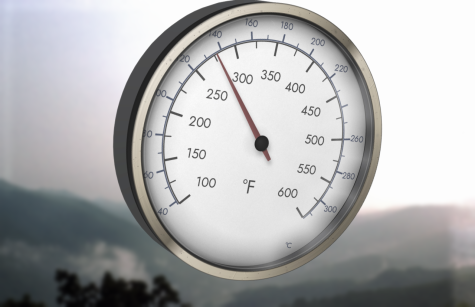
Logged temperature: 275 (°F)
